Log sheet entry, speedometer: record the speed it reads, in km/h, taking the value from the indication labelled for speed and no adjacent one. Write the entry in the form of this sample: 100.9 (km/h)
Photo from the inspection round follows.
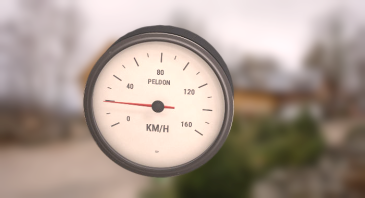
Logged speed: 20 (km/h)
